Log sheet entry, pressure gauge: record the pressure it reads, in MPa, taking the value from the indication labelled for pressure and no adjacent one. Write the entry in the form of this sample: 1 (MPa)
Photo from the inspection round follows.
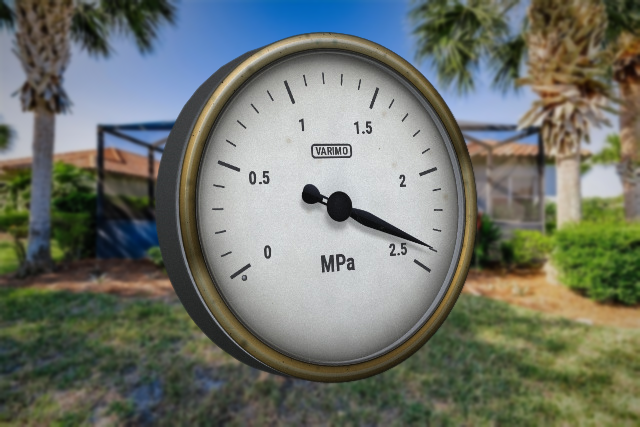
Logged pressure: 2.4 (MPa)
